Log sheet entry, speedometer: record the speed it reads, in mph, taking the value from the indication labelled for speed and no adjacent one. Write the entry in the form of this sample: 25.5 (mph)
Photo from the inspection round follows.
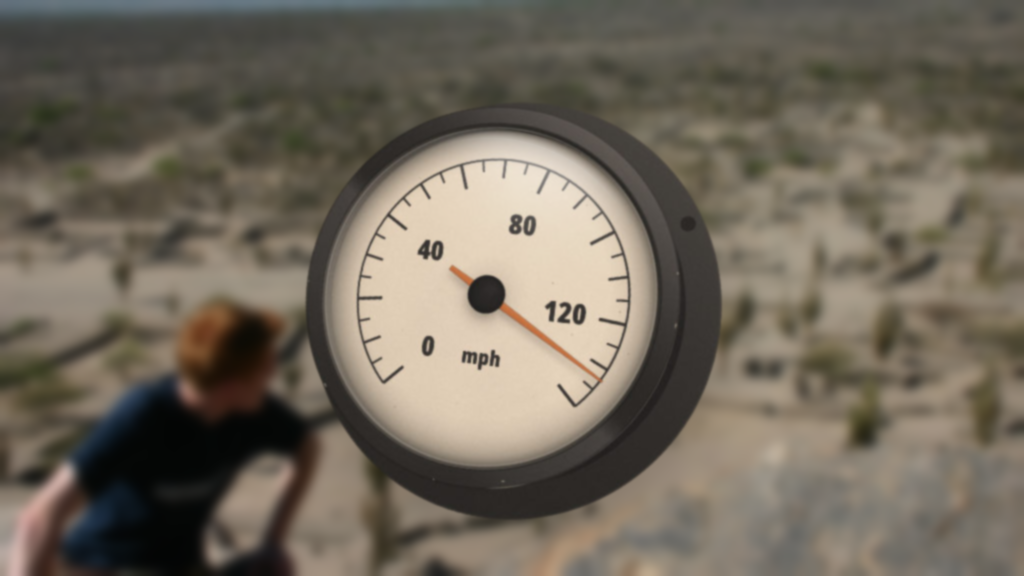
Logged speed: 132.5 (mph)
